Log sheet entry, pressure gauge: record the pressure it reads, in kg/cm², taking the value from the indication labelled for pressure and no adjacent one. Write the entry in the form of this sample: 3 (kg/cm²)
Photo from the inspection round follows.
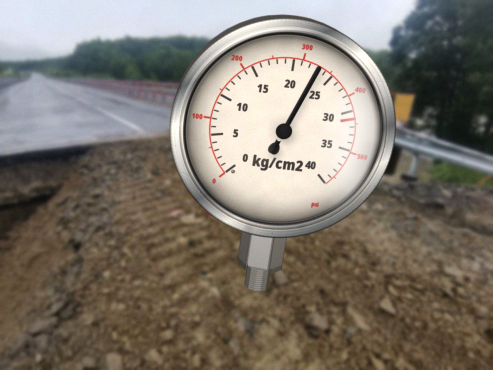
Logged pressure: 23 (kg/cm²)
